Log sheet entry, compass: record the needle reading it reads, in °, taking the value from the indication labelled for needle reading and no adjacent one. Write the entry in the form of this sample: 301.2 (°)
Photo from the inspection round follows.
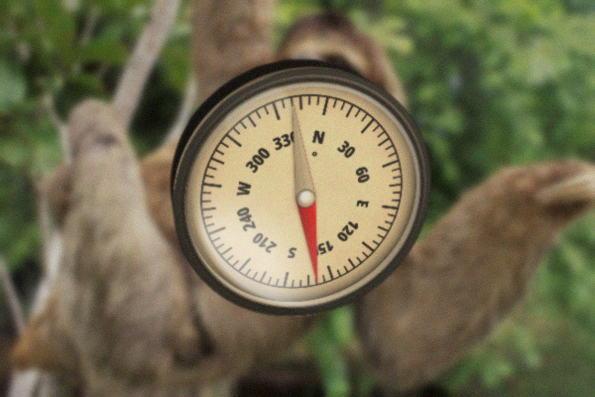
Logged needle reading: 160 (°)
